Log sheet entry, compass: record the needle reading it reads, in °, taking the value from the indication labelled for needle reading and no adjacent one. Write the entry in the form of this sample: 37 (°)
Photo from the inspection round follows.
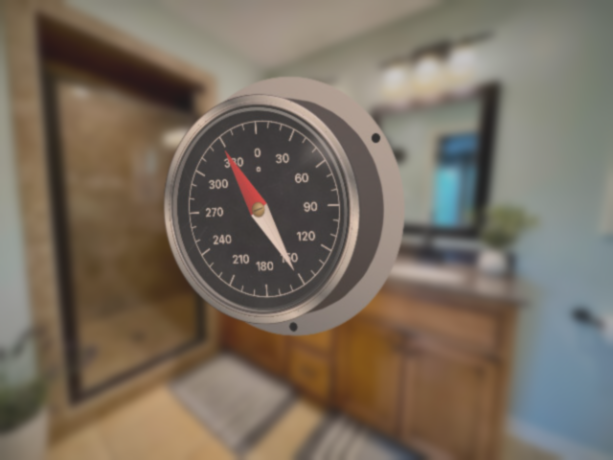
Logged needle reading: 330 (°)
